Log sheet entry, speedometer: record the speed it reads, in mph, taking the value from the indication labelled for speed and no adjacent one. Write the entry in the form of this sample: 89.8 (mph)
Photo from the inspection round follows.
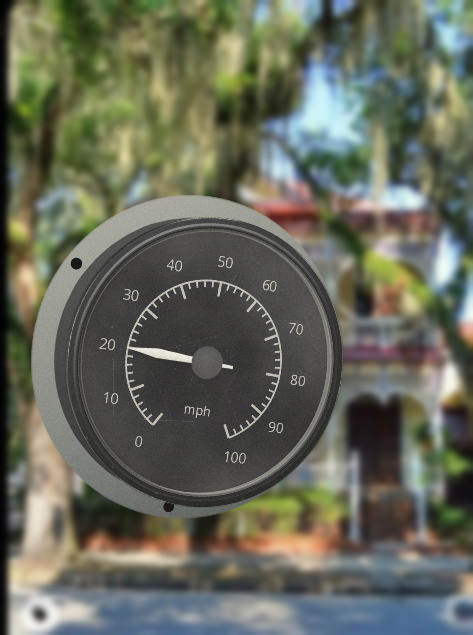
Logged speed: 20 (mph)
